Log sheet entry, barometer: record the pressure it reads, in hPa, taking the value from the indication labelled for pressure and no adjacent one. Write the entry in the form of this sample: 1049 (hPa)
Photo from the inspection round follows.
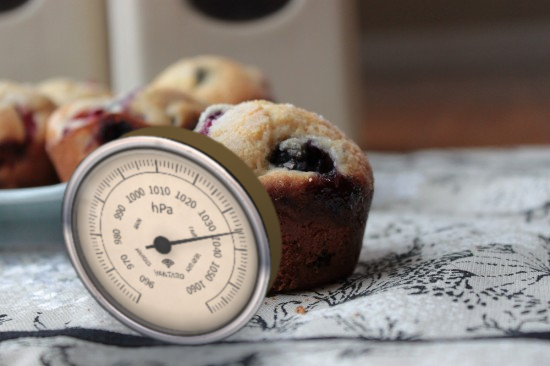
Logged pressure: 1035 (hPa)
